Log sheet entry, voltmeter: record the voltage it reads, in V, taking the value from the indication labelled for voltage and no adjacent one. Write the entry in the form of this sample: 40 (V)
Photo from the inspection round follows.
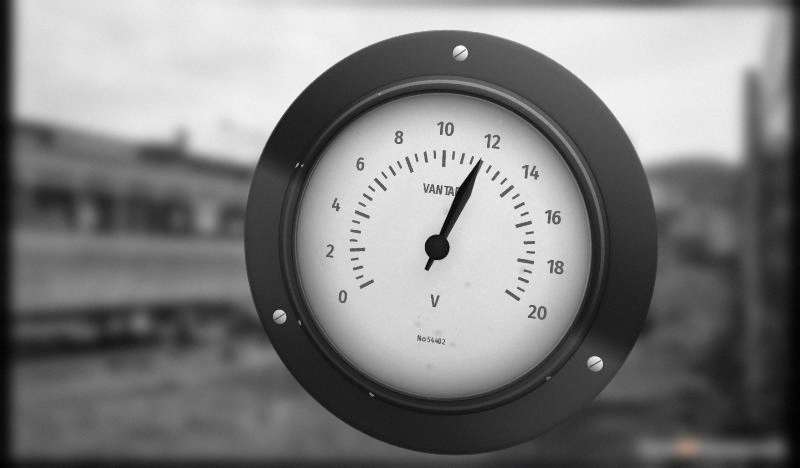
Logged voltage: 12 (V)
